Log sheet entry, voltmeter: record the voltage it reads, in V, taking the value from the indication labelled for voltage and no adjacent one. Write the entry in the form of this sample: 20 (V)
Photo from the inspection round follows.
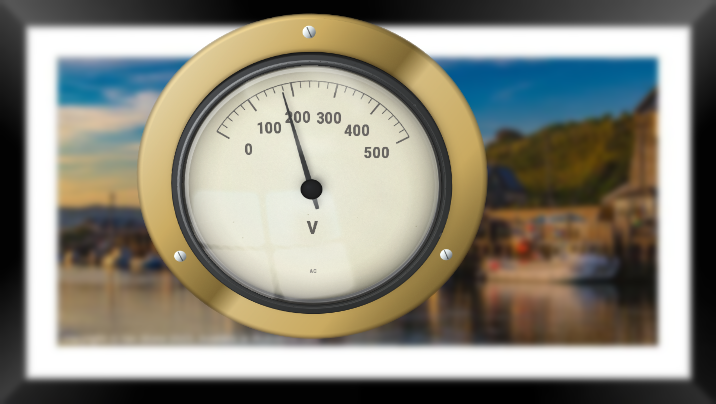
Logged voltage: 180 (V)
